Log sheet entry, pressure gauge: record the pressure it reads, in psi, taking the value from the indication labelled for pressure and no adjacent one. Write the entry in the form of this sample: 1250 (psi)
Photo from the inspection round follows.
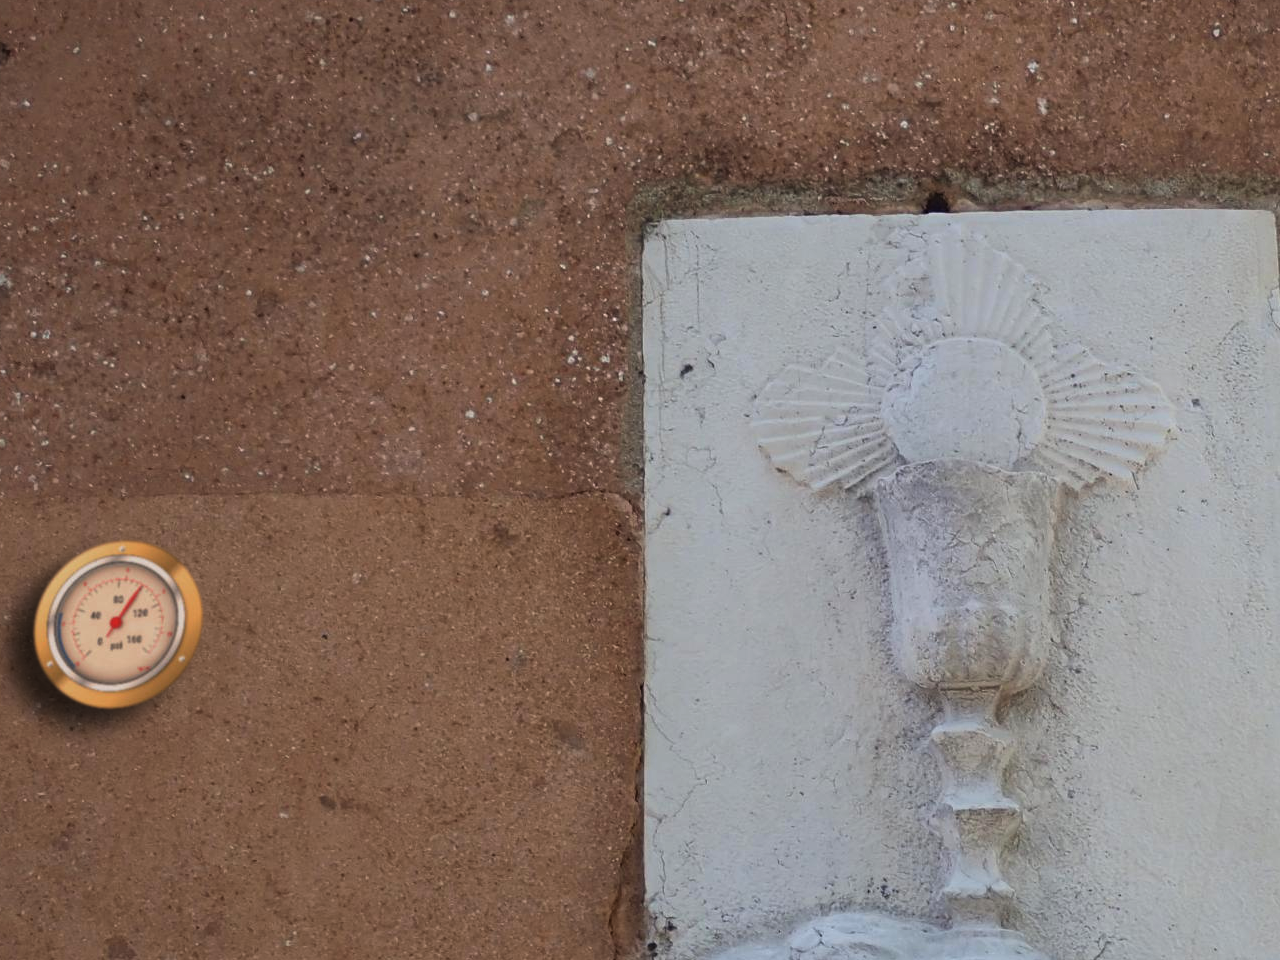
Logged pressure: 100 (psi)
